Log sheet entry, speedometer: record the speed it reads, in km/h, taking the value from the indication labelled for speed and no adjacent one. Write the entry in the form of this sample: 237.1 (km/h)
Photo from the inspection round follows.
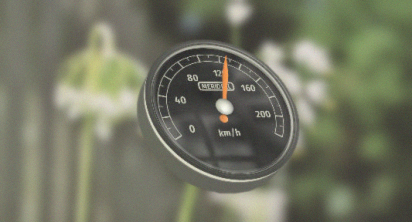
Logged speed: 125 (km/h)
